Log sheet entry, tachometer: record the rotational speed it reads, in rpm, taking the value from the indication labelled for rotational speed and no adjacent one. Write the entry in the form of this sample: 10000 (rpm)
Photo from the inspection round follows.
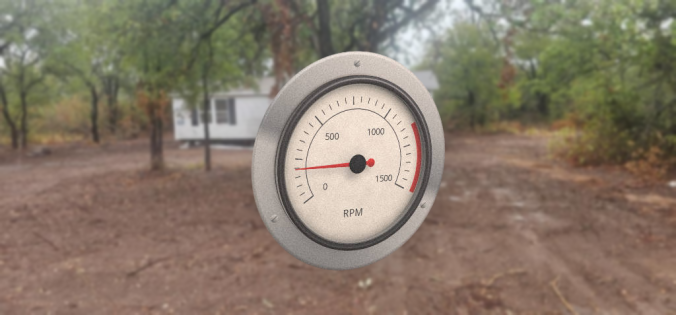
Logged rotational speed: 200 (rpm)
